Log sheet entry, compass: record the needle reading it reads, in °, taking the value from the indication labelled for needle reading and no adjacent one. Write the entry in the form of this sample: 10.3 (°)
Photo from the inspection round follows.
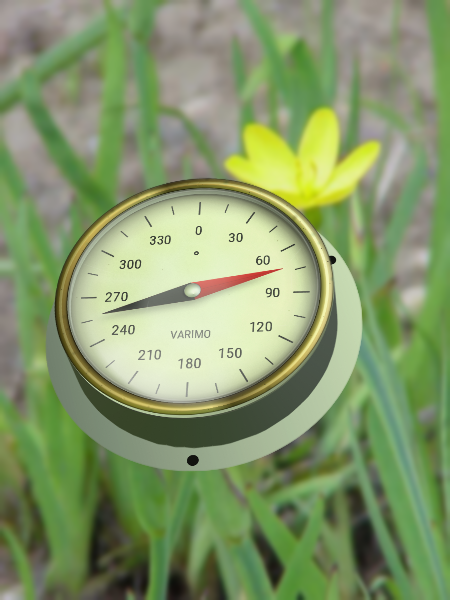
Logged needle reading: 75 (°)
